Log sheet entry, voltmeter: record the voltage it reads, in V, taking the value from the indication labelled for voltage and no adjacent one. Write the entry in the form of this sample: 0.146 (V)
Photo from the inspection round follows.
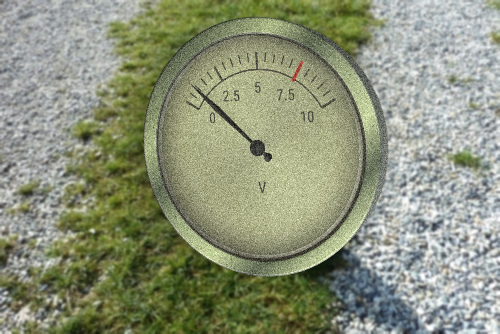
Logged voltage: 1 (V)
